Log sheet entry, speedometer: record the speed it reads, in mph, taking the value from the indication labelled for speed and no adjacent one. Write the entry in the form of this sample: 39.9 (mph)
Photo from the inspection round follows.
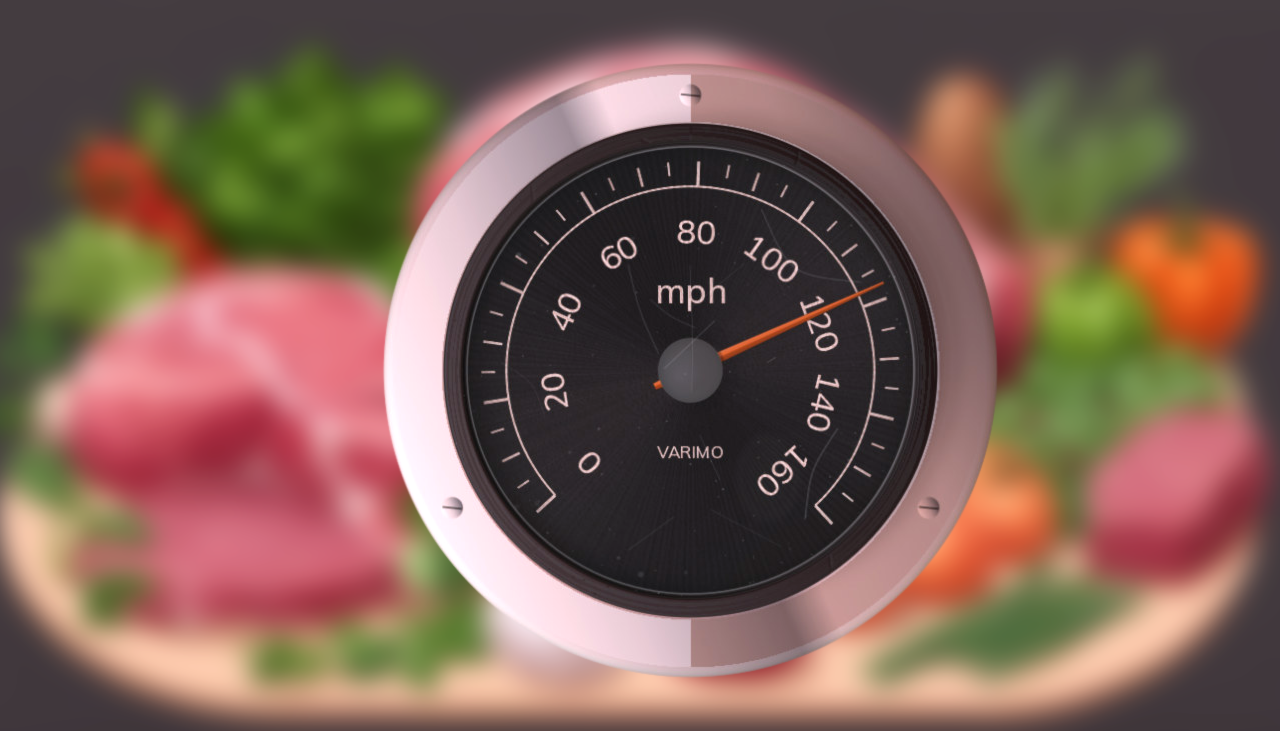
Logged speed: 117.5 (mph)
